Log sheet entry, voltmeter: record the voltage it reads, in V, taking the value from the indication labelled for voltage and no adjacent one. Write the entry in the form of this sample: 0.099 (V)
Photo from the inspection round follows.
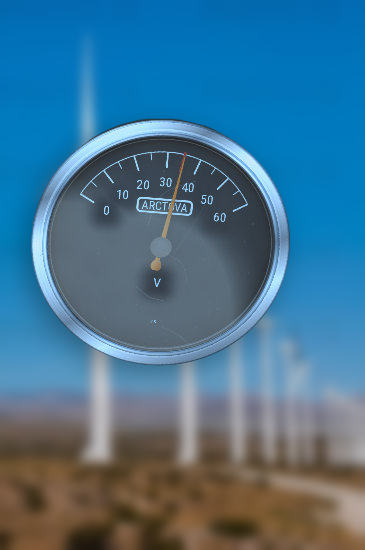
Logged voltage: 35 (V)
